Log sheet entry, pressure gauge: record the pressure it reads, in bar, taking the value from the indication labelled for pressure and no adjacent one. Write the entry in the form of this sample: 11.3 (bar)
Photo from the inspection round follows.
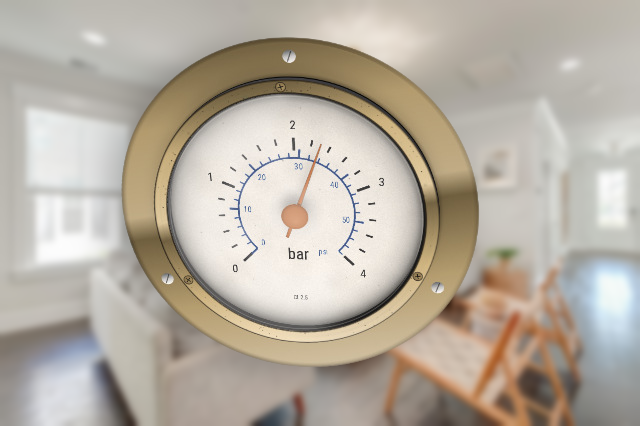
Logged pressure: 2.3 (bar)
